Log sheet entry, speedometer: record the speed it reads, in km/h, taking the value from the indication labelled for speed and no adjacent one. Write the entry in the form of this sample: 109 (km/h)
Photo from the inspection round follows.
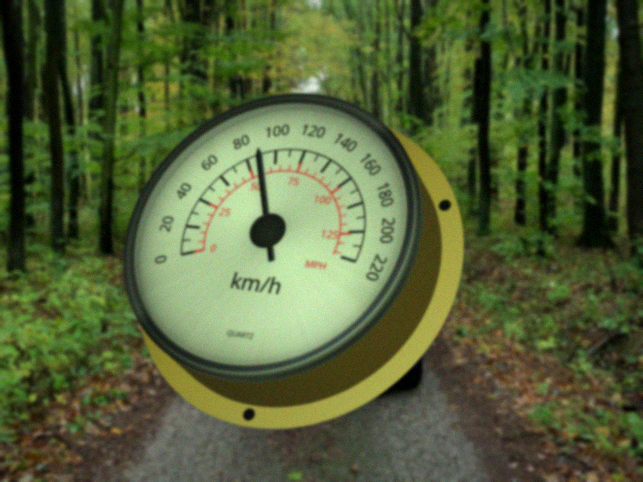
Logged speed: 90 (km/h)
